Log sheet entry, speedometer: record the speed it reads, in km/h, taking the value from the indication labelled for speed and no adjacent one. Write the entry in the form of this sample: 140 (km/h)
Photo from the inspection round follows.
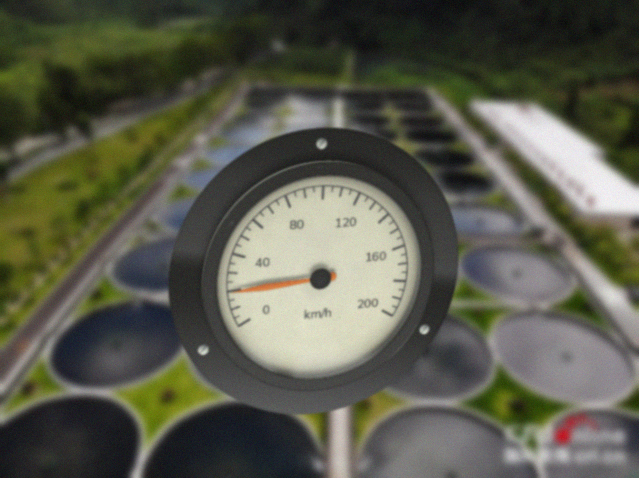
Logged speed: 20 (km/h)
